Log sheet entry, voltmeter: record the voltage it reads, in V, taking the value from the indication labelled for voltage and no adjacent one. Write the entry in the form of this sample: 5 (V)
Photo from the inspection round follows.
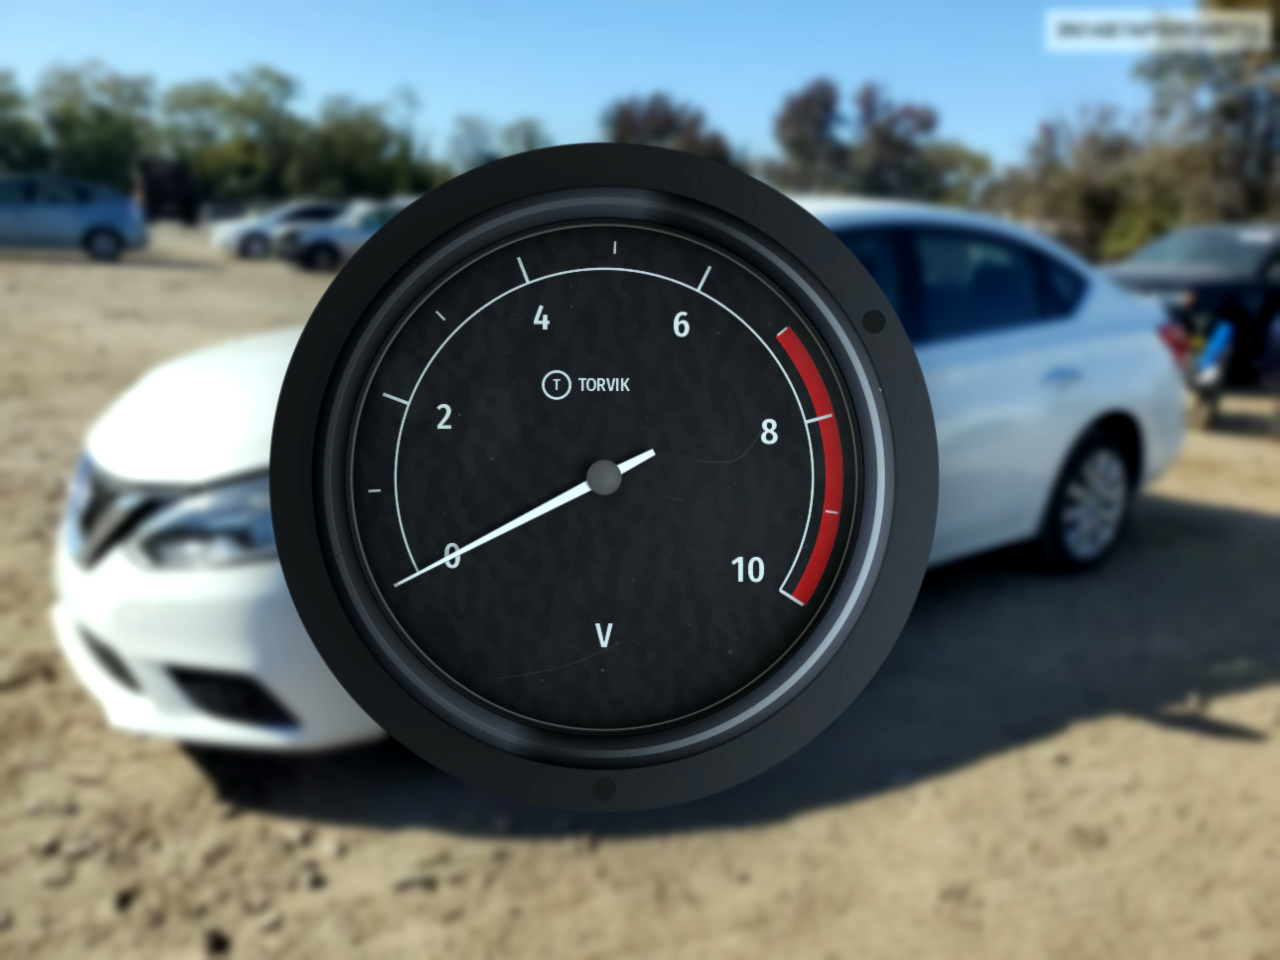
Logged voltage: 0 (V)
